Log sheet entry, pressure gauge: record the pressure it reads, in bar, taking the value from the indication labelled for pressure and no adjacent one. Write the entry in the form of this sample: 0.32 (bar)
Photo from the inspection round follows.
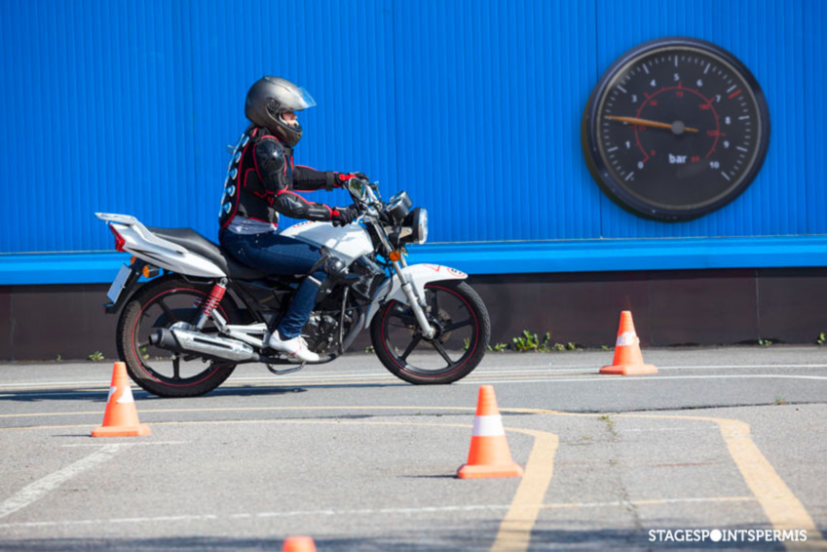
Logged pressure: 2 (bar)
